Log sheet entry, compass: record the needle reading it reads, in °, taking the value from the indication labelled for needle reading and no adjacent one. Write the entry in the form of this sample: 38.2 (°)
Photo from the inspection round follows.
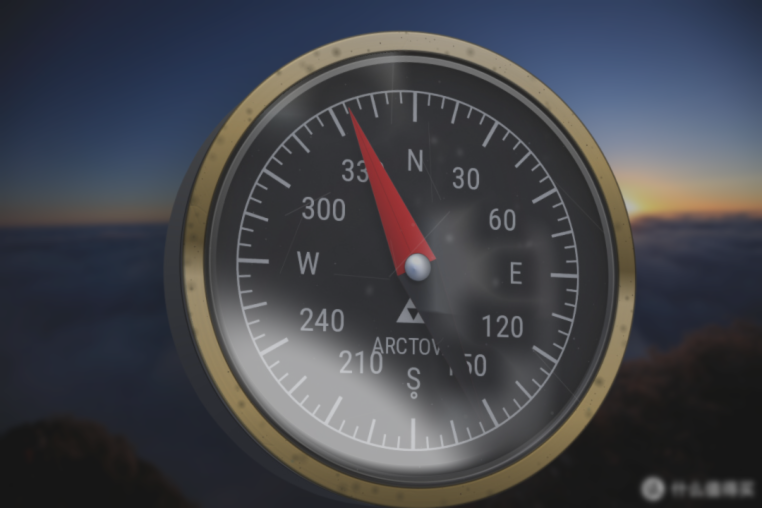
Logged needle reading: 335 (°)
